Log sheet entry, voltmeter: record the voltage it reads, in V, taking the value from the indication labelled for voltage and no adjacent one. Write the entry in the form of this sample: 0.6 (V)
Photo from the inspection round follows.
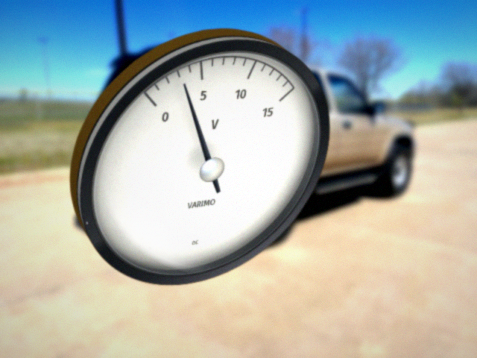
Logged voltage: 3 (V)
